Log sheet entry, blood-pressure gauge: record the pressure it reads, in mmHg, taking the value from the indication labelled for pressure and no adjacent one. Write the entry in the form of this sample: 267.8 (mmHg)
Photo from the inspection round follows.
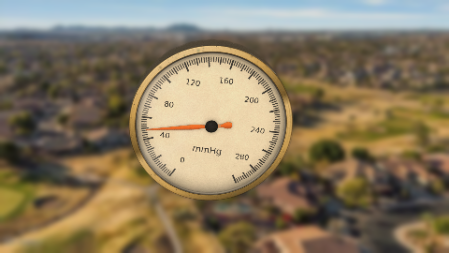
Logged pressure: 50 (mmHg)
